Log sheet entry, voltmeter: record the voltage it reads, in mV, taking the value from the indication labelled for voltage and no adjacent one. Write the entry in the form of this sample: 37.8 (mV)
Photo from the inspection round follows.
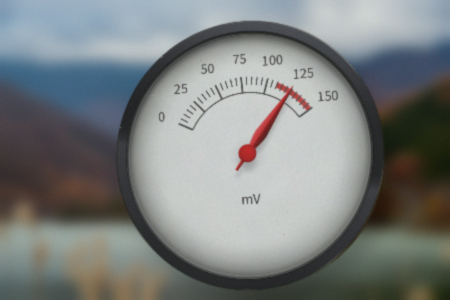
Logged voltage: 125 (mV)
